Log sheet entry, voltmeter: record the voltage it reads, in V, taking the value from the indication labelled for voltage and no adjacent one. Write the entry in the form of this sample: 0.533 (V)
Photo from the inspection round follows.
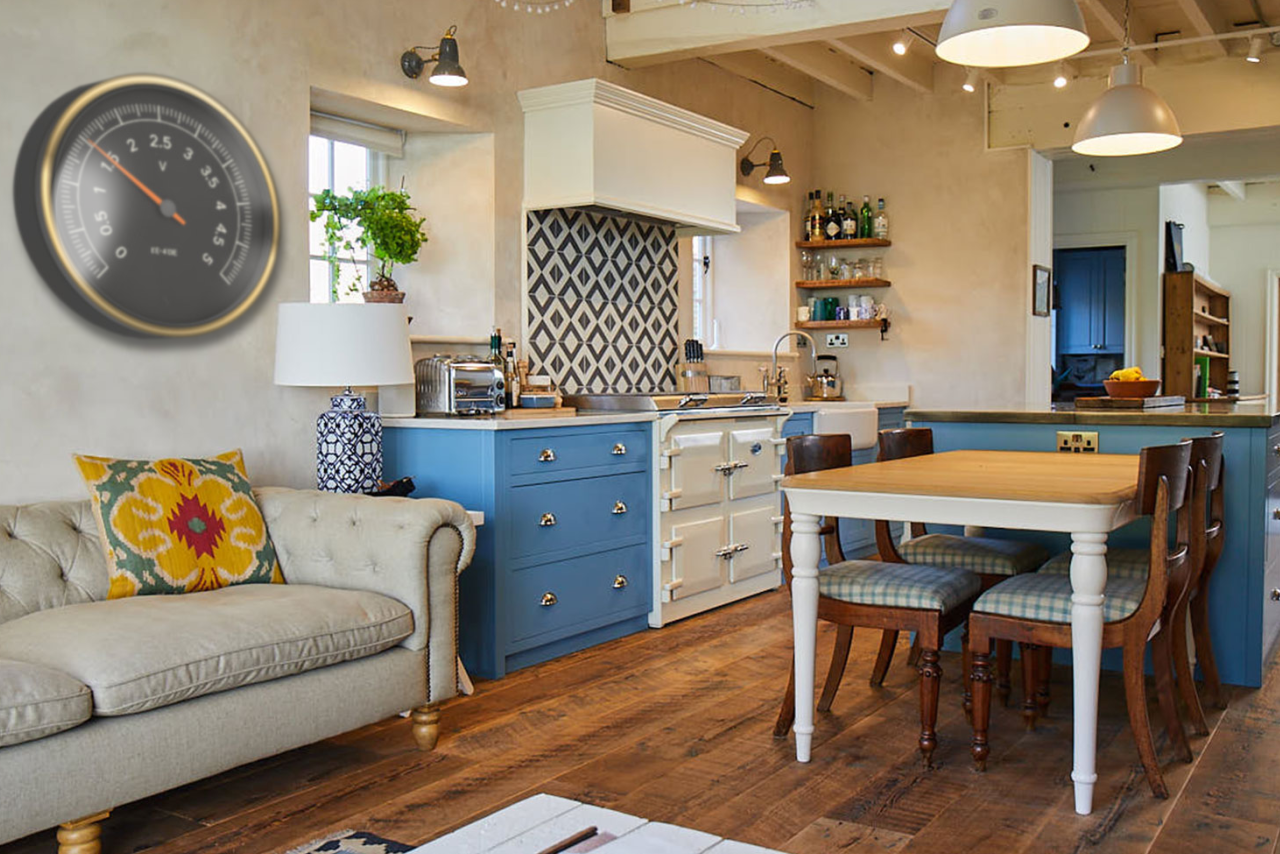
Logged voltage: 1.5 (V)
